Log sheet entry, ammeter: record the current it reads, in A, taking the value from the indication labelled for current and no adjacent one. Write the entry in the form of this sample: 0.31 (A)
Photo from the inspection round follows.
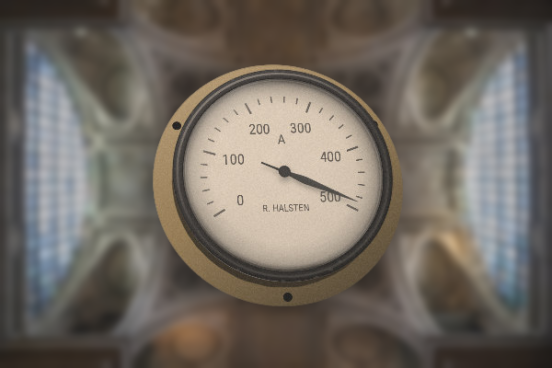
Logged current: 490 (A)
